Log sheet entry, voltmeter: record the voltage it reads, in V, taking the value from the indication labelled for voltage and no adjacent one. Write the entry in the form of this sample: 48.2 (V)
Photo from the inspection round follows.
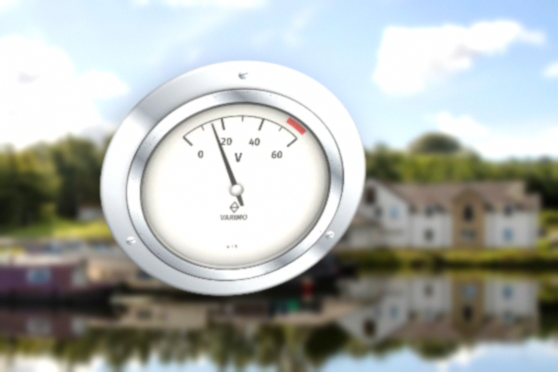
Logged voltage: 15 (V)
